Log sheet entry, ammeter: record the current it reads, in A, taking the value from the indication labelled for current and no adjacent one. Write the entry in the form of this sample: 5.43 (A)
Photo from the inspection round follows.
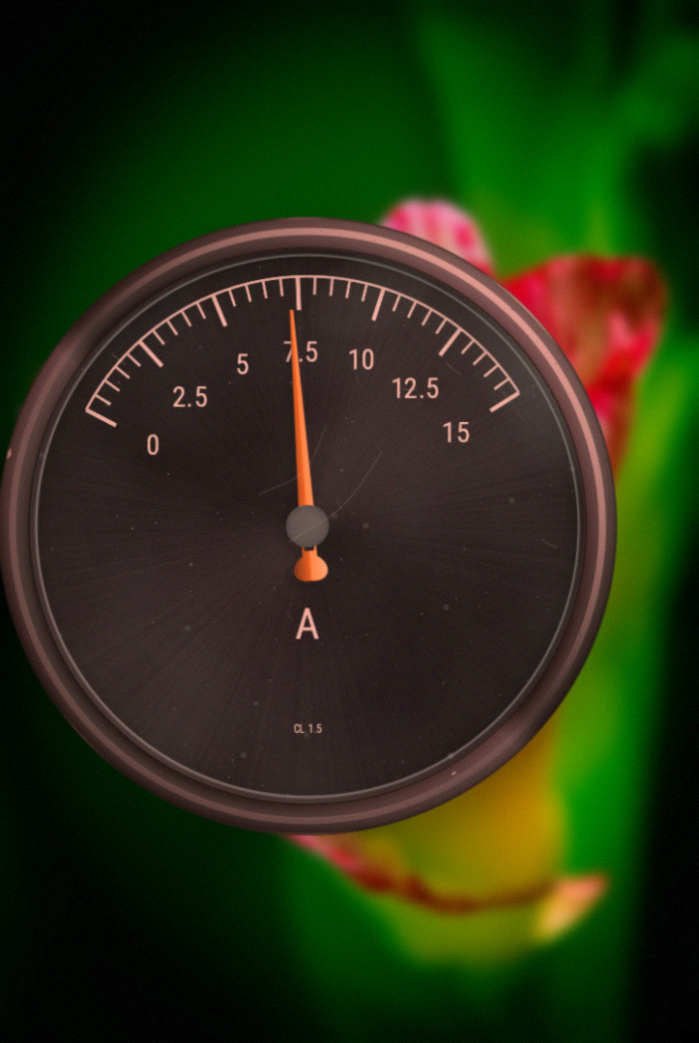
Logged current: 7.25 (A)
